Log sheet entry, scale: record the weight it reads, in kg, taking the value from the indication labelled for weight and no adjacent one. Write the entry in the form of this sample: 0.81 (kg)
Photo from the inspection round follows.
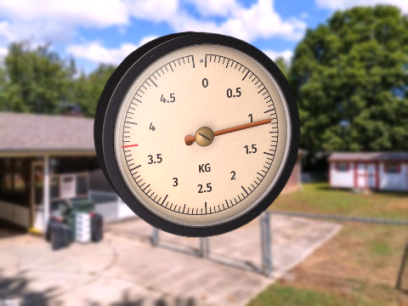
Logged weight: 1.1 (kg)
